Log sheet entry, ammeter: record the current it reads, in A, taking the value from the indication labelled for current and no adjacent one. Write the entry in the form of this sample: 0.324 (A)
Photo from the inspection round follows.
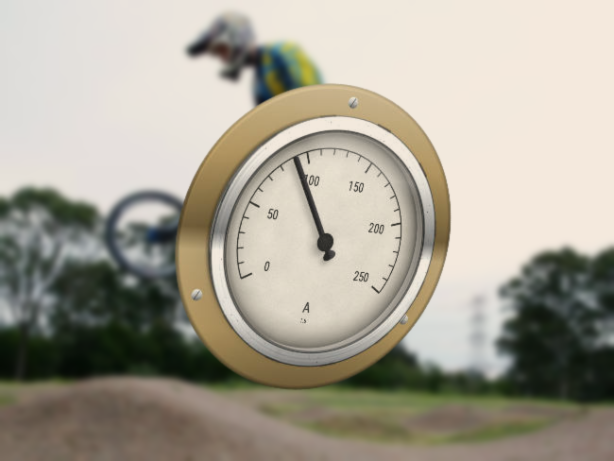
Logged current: 90 (A)
